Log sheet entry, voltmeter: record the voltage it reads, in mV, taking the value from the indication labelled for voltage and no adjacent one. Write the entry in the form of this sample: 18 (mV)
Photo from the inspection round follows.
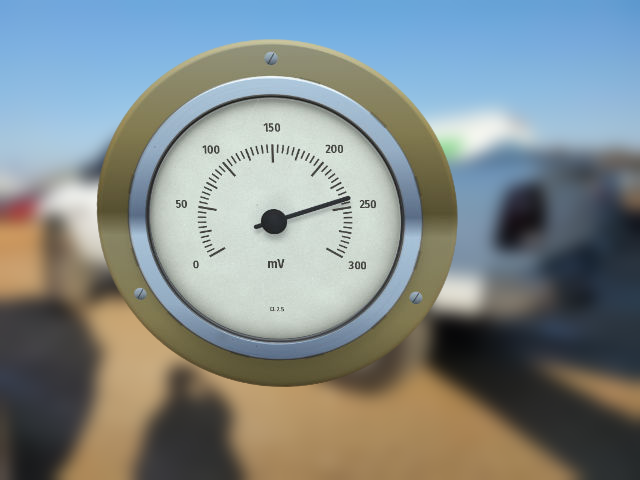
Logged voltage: 240 (mV)
